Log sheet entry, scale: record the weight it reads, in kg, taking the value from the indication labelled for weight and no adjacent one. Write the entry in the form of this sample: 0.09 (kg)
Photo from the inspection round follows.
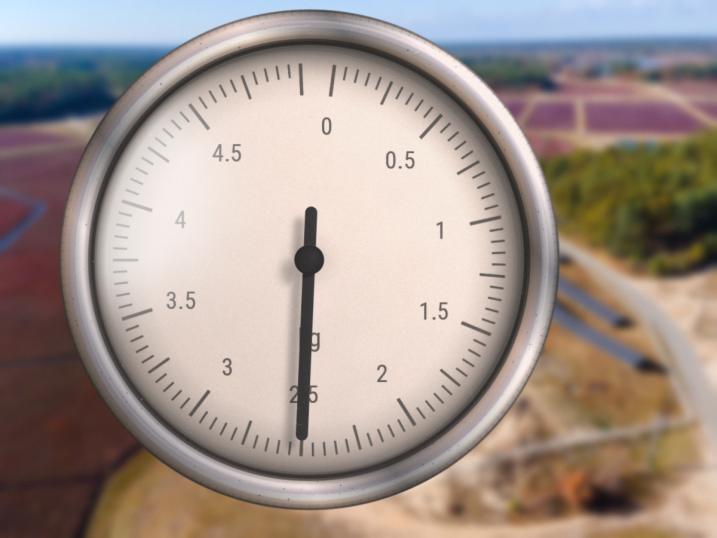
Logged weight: 2.5 (kg)
